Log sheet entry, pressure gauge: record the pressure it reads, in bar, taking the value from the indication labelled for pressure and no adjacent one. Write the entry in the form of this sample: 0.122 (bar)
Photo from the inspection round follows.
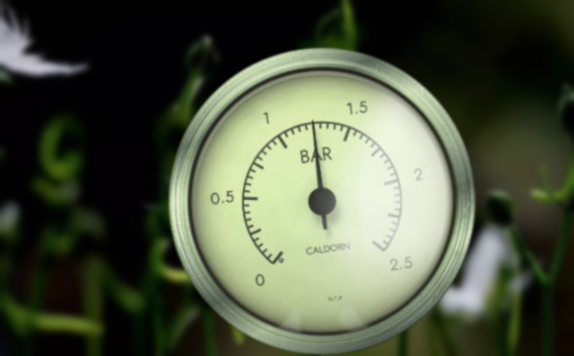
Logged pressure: 1.25 (bar)
